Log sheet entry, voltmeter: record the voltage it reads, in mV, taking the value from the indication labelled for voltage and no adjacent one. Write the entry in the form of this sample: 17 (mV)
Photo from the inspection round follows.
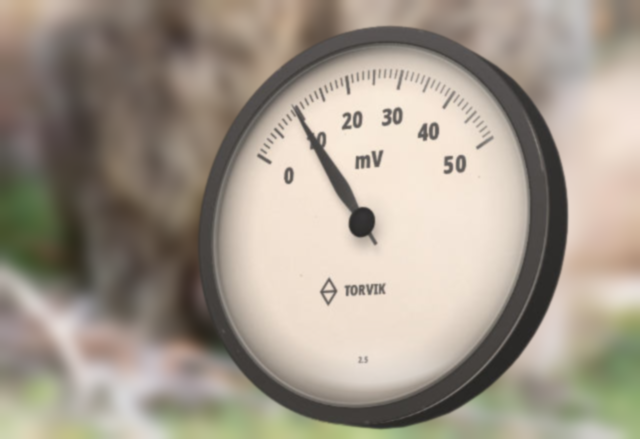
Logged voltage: 10 (mV)
